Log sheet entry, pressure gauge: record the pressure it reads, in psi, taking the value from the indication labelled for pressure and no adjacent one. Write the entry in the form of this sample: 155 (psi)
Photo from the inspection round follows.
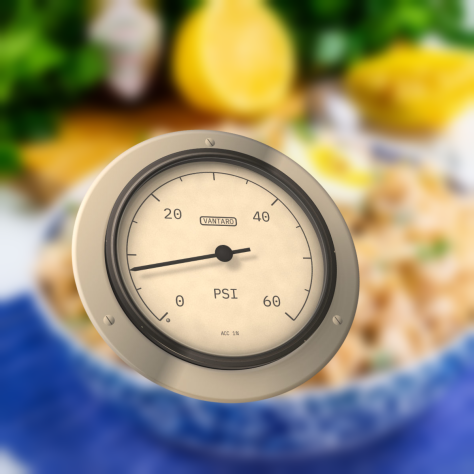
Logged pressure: 7.5 (psi)
